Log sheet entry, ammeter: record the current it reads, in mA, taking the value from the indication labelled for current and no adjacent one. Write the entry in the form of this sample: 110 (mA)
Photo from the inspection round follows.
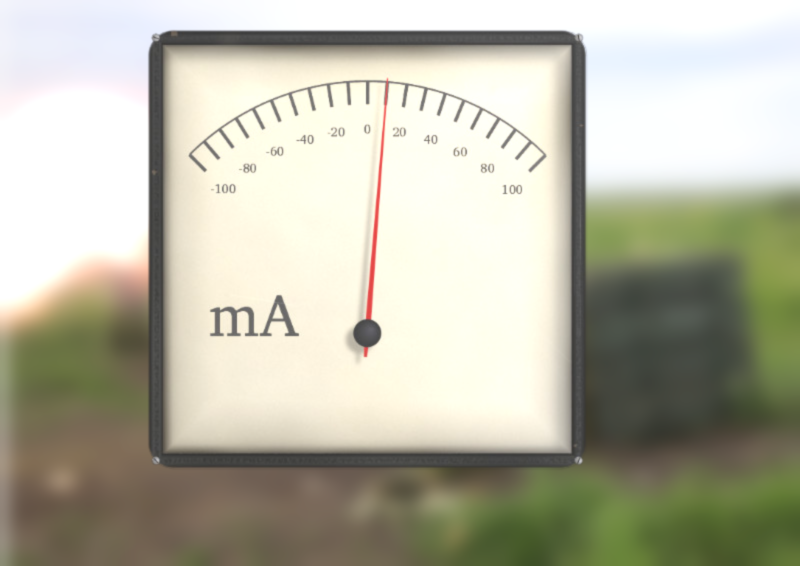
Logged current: 10 (mA)
